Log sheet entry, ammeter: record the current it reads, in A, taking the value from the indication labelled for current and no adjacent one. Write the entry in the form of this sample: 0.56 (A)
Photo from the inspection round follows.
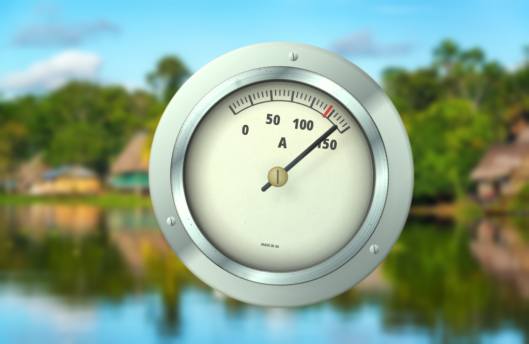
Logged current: 140 (A)
